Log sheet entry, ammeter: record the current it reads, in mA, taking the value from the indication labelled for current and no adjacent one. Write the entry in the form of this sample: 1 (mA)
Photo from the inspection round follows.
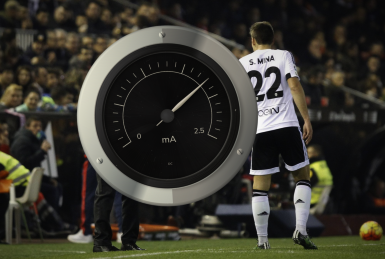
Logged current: 1.8 (mA)
